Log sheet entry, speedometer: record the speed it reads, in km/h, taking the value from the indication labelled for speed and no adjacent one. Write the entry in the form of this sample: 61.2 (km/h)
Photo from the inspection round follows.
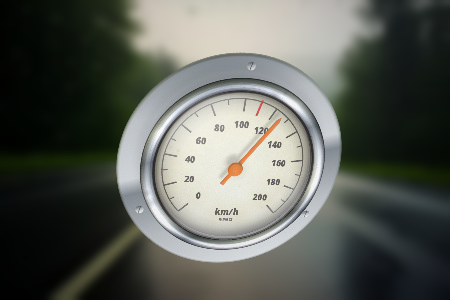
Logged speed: 125 (km/h)
